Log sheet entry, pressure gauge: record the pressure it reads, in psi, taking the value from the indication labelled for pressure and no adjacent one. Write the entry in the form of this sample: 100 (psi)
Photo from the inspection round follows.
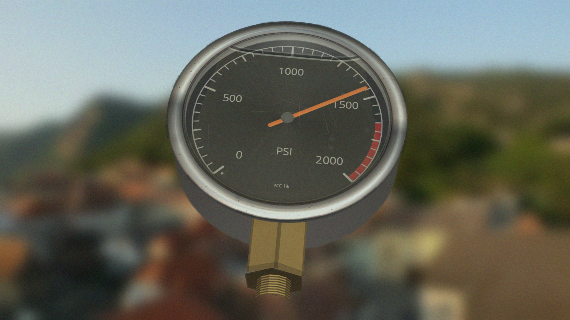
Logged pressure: 1450 (psi)
